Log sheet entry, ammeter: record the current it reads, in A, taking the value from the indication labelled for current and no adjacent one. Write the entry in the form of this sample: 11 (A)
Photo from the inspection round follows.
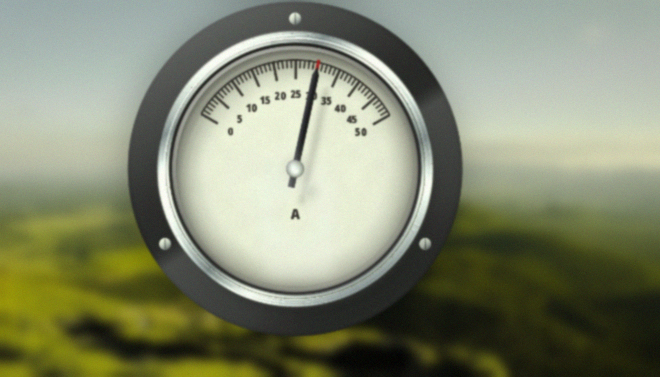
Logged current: 30 (A)
